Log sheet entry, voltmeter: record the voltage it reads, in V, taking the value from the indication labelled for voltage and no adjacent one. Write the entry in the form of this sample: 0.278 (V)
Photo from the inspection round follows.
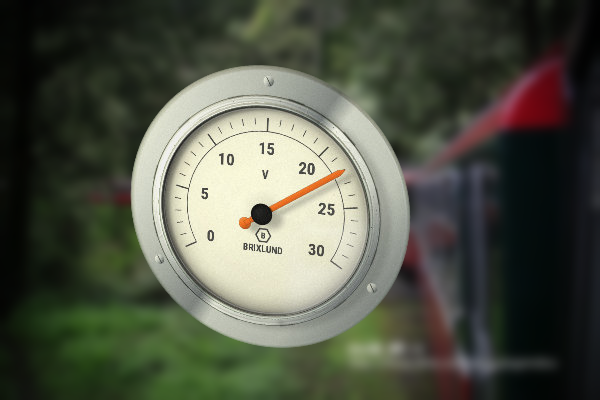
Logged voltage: 22 (V)
